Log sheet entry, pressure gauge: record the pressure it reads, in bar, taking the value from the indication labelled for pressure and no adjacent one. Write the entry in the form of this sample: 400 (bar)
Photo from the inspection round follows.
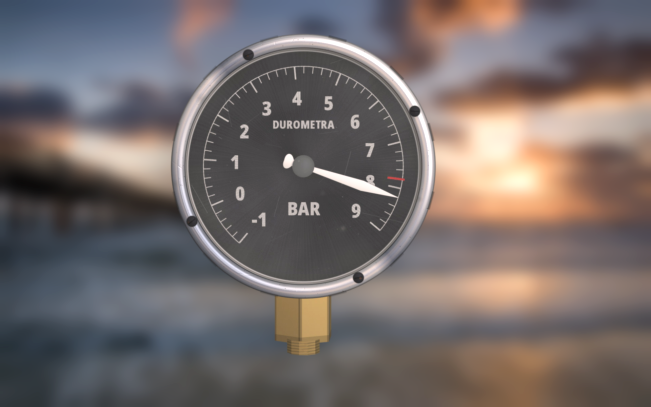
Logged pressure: 8.2 (bar)
